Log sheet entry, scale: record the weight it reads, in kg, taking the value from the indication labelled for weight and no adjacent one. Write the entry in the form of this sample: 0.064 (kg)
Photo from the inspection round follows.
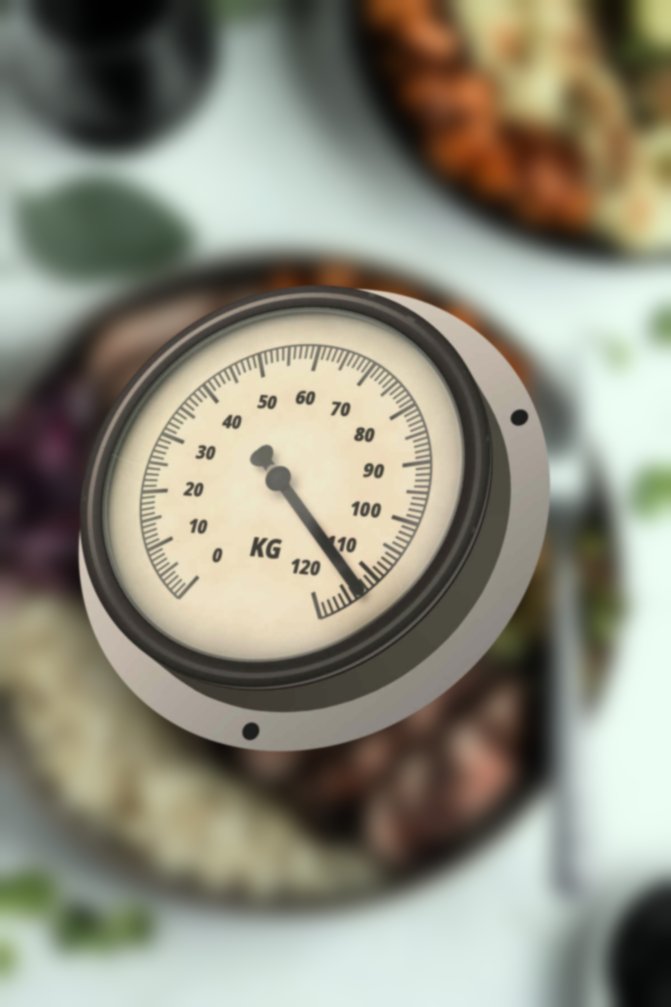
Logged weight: 113 (kg)
